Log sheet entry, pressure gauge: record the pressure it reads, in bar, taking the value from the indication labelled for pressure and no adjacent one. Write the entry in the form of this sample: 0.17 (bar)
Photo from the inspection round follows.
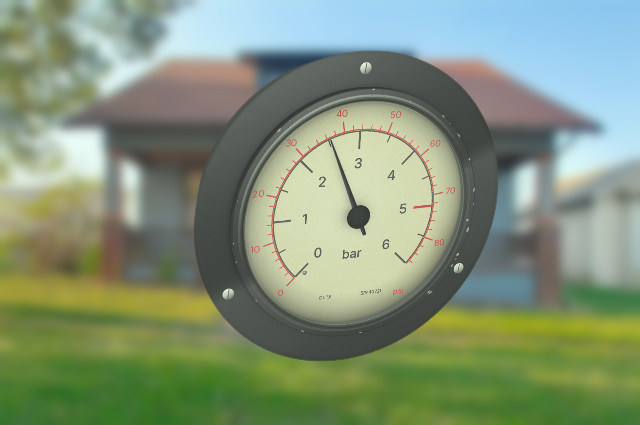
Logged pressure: 2.5 (bar)
